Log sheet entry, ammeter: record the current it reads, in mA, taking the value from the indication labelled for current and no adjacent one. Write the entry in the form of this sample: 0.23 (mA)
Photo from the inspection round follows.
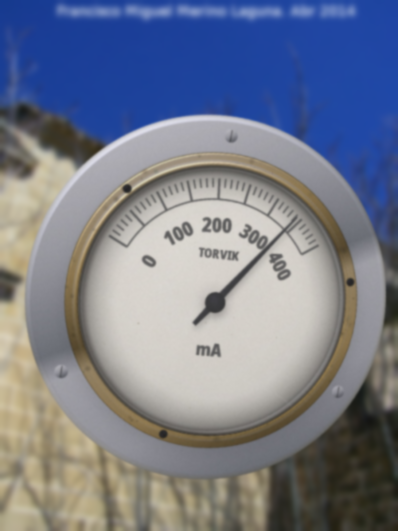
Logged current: 340 (mA)
